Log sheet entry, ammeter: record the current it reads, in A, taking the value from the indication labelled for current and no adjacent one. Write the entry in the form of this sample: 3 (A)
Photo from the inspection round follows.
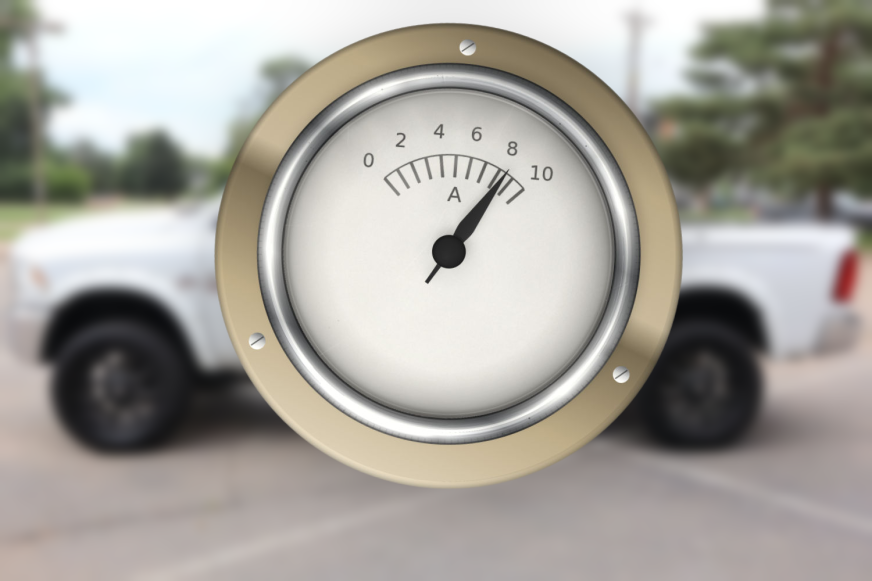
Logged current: 8.5 (A)
